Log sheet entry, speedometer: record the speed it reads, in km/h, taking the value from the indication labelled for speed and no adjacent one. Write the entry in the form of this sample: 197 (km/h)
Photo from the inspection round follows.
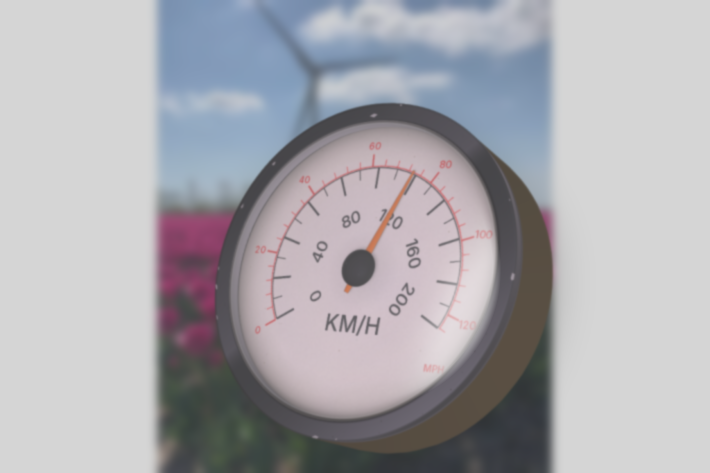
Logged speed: 120 (km/h)
